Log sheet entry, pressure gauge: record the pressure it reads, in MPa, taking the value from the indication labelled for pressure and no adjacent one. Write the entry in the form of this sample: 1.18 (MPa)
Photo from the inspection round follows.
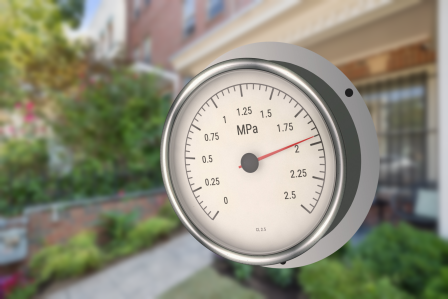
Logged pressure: 1.95 (MPa)
